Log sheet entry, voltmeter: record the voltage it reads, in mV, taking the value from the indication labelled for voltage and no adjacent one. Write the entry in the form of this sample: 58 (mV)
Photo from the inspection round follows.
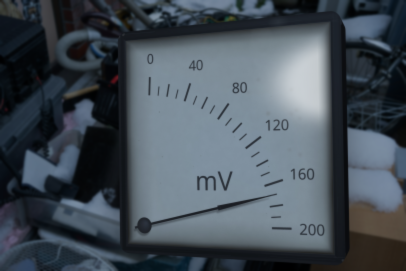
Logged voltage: 170 (mV)
